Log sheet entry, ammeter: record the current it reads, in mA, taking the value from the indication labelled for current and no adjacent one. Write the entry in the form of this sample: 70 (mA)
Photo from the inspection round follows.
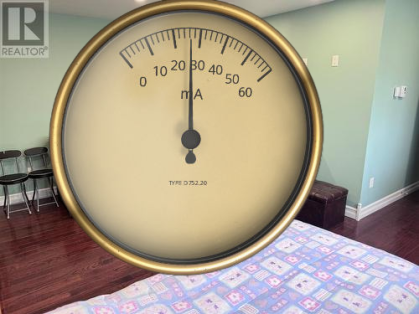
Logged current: 26 (mA)
